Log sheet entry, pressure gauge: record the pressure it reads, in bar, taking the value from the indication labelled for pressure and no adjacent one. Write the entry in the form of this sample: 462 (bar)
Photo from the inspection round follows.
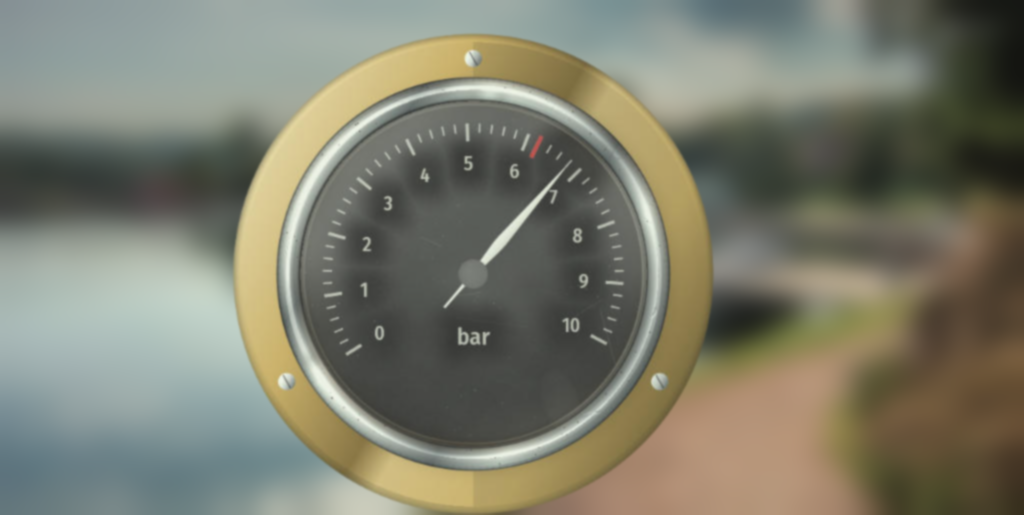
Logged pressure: 6.8 (bar)
